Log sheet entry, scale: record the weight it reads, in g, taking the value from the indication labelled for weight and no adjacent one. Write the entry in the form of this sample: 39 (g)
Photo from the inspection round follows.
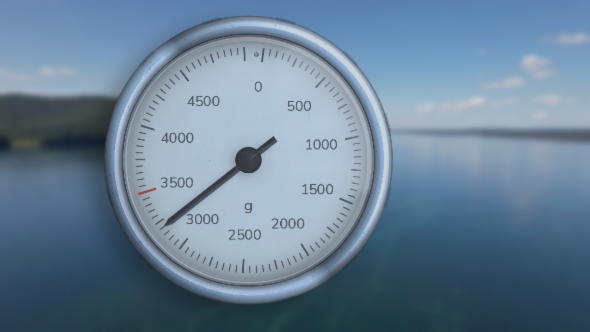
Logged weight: 3200 (g)
